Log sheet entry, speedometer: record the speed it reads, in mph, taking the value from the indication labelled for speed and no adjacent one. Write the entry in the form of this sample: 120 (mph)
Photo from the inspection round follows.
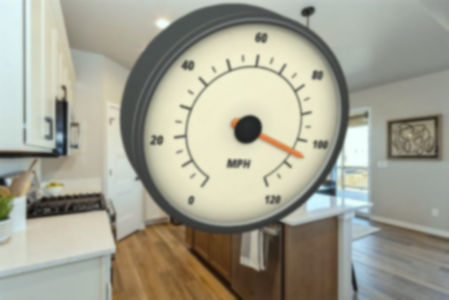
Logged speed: 105 (mph)
